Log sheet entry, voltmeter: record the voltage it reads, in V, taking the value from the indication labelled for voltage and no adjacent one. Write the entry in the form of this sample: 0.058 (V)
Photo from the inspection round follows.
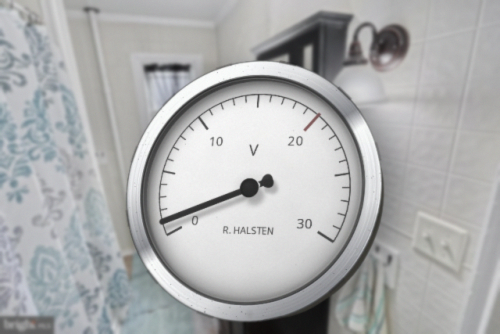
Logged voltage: 1 (V)
